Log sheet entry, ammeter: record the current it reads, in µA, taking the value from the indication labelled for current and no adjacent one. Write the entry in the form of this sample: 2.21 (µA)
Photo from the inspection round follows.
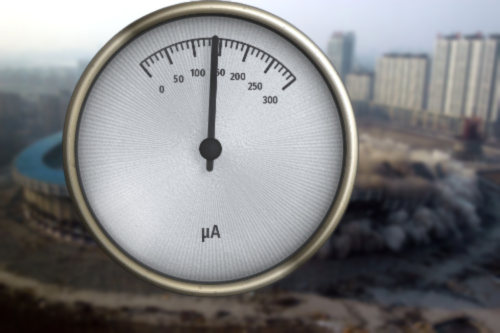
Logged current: 140 (µA)
